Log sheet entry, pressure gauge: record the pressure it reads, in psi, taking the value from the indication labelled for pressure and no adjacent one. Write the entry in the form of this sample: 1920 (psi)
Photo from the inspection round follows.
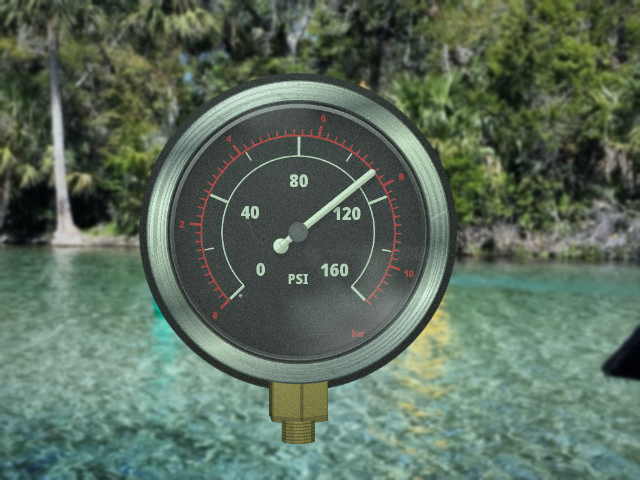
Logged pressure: 110 (psi)
